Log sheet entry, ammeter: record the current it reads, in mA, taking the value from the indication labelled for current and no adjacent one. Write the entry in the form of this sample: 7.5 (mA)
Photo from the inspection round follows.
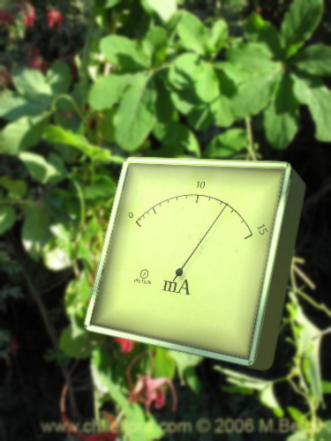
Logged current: 12.5 (mA)
